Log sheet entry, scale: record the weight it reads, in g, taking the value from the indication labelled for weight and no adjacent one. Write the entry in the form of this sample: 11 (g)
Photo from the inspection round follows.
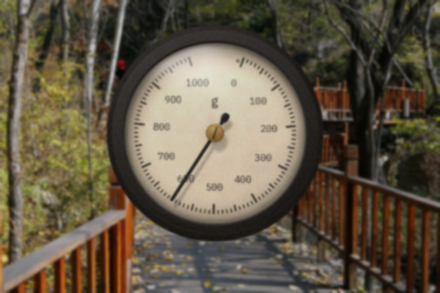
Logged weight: 600 (g)
